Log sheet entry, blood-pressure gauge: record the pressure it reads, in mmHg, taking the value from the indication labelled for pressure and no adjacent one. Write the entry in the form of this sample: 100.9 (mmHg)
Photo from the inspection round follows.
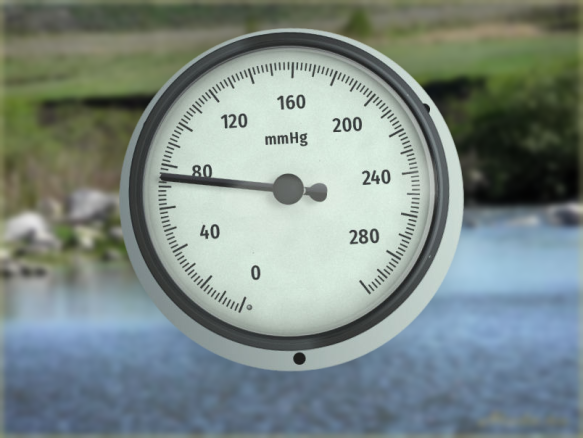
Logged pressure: 74 (mmHg)
